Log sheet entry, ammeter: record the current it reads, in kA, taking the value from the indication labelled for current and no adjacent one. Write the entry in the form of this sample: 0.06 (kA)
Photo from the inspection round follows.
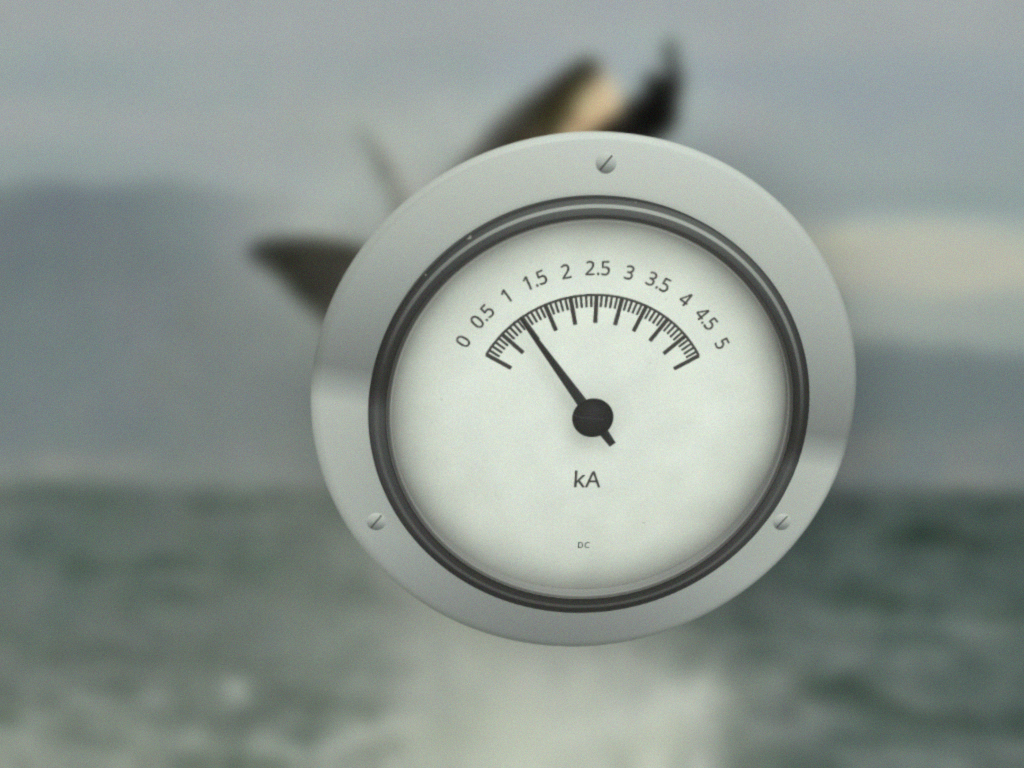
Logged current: 1 (kA)
